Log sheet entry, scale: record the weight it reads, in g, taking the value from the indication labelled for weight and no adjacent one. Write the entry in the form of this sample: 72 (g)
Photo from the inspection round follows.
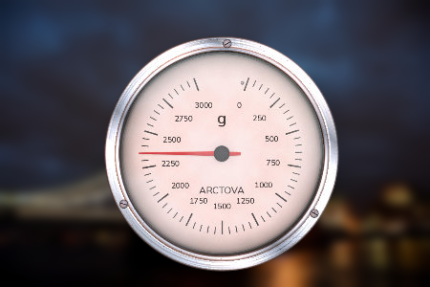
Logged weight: 2350 (g)
